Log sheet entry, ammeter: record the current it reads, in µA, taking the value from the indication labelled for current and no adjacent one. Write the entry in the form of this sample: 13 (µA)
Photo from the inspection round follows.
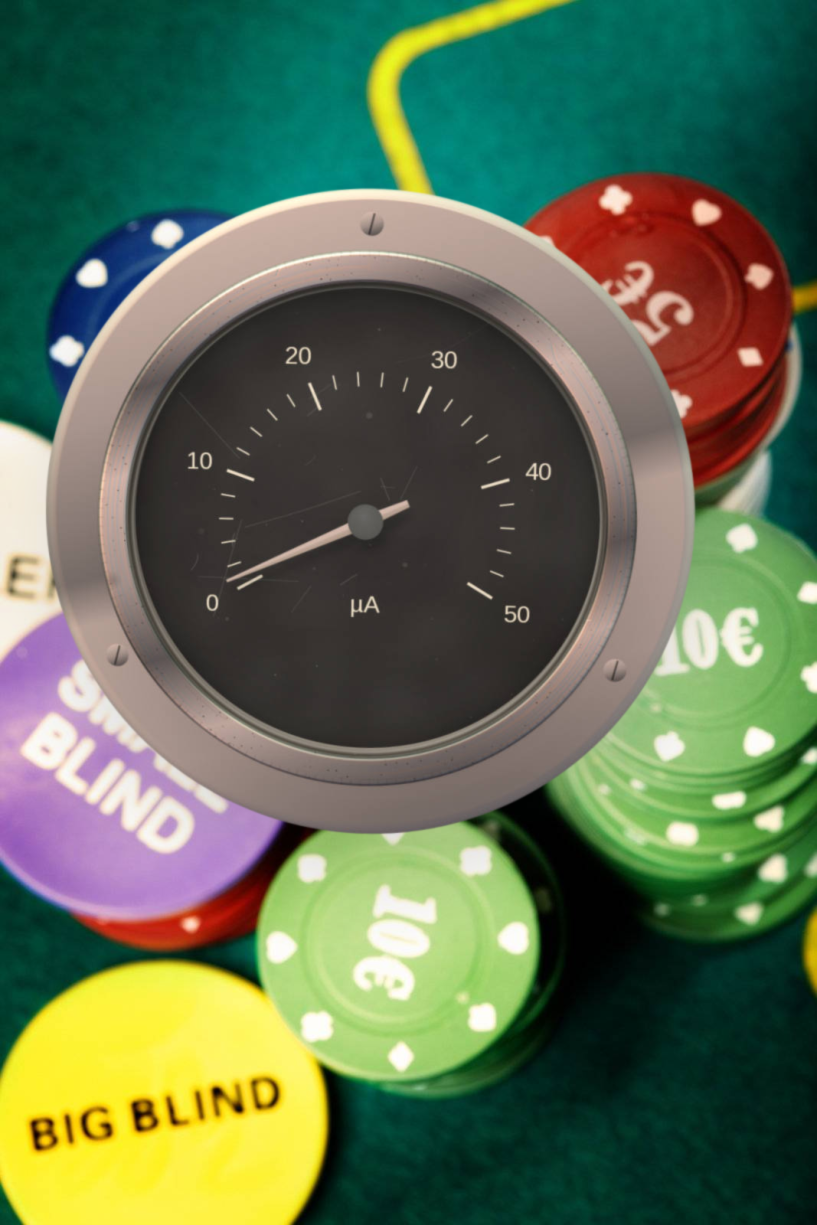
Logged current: 1 (µA)
